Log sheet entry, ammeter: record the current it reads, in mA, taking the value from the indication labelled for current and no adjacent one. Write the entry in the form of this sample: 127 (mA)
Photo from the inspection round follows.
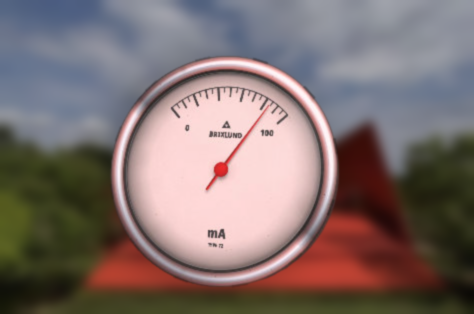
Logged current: 85 (mA)
